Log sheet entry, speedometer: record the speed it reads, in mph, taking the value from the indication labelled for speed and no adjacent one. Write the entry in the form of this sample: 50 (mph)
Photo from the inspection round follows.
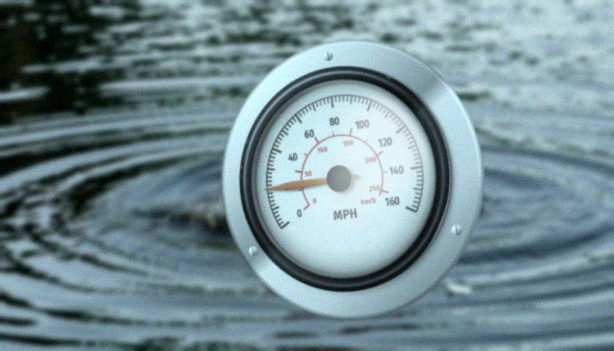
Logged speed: 20 (mph)
